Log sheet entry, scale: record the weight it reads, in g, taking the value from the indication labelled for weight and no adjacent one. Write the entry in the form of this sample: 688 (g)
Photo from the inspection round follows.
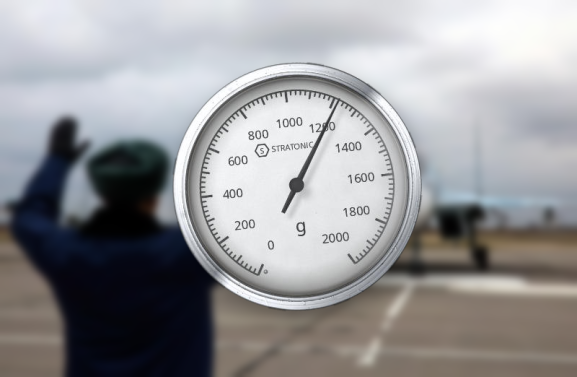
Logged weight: 1220 (g)
